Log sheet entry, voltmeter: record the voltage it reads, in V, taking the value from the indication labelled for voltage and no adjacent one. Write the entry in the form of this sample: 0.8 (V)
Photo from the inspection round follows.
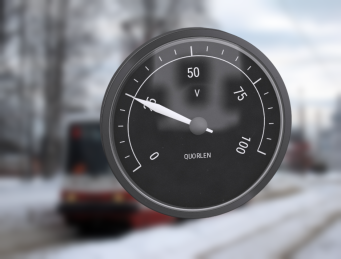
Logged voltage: 25 (V)
